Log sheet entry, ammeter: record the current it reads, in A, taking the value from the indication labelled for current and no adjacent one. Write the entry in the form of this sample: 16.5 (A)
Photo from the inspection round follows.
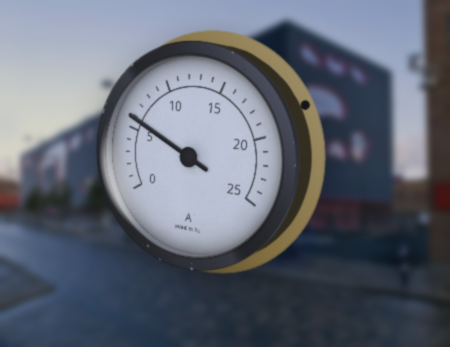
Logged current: 6 (A)
